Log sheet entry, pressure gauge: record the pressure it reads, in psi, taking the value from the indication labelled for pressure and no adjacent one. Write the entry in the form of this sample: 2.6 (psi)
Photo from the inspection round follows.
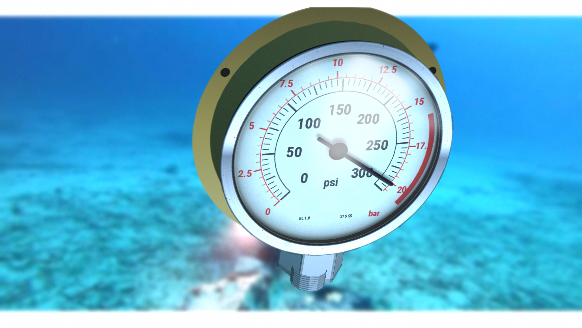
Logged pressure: 290 (psi)
